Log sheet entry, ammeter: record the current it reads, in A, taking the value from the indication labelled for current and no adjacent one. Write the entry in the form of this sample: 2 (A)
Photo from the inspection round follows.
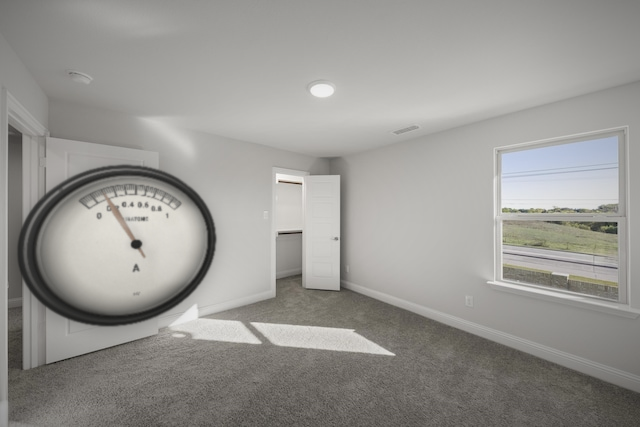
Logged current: 0.2 (A)
